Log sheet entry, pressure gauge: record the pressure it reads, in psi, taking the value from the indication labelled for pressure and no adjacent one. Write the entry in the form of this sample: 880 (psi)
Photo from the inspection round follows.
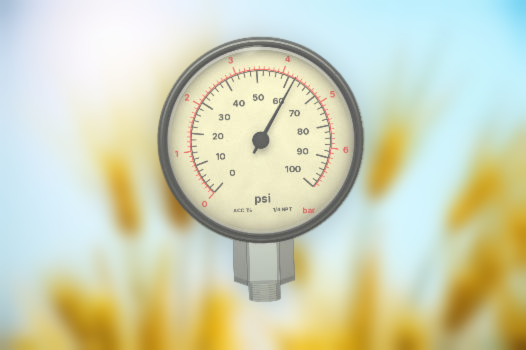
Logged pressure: 62 (psi)
